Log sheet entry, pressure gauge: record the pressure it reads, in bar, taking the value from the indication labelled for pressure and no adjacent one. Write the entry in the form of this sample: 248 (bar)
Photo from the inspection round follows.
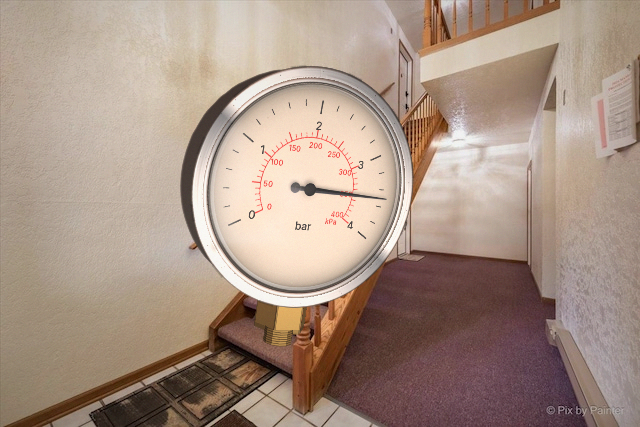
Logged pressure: 3.5 (bar)
